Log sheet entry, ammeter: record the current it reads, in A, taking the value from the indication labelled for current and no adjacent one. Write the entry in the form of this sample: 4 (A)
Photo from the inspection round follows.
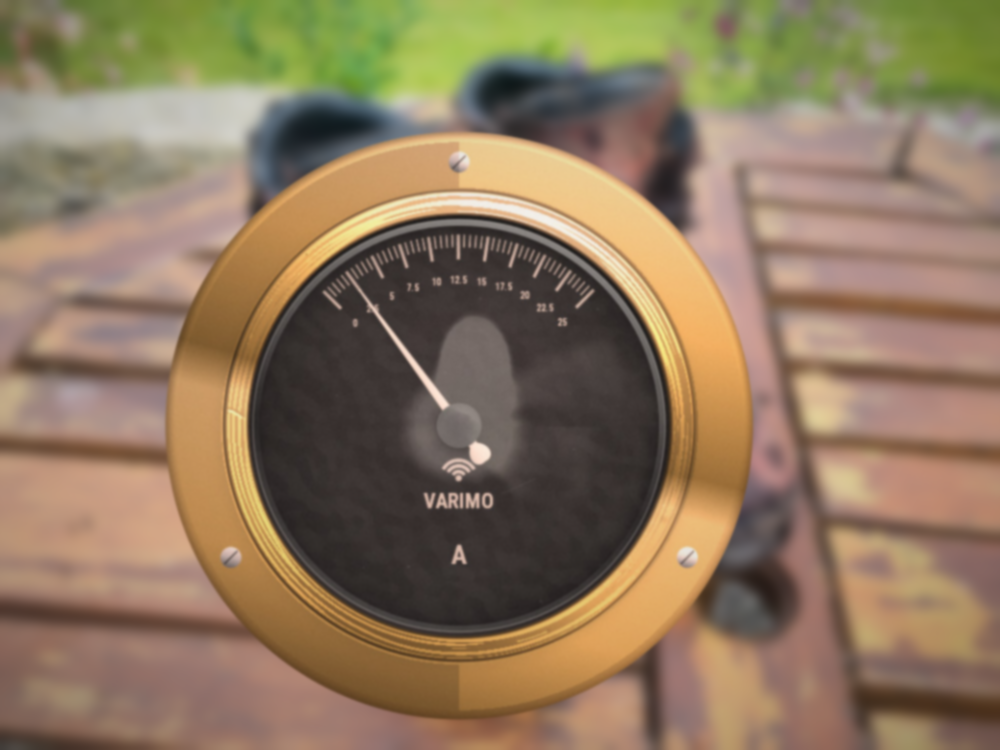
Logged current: 2.5 (A)
